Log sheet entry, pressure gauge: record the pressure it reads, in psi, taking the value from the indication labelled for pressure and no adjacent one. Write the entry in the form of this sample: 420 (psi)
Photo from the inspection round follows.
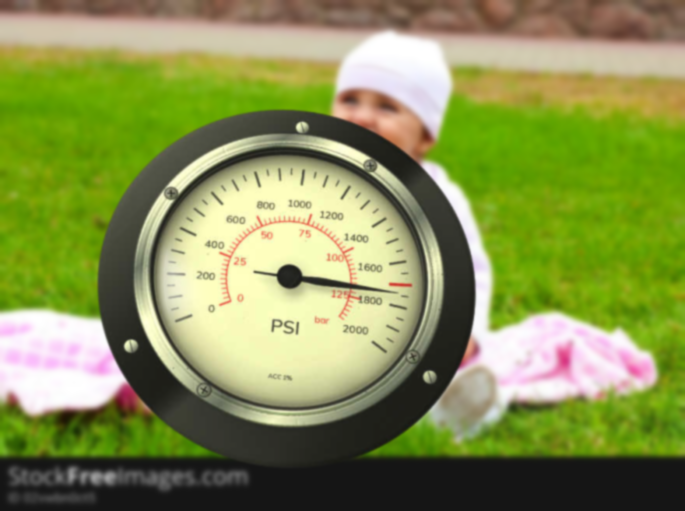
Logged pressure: 1750 (psi)
